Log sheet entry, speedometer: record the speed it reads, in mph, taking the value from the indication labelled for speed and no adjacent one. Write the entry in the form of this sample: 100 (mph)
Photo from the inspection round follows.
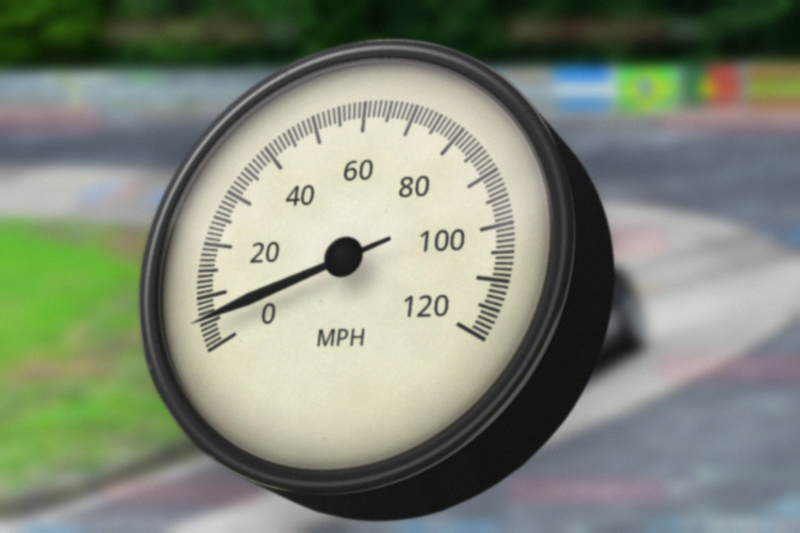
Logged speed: 5 (mph)
